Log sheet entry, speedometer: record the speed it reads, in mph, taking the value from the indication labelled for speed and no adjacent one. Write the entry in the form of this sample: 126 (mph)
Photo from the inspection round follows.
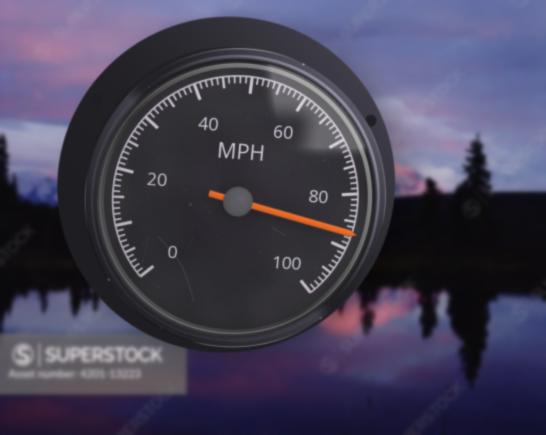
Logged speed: 87 (mph)
